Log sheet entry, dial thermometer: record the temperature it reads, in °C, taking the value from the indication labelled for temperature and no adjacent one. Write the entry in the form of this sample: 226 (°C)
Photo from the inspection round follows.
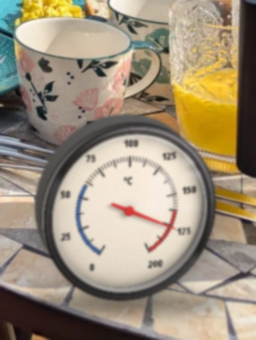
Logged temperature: 175 (°C)
